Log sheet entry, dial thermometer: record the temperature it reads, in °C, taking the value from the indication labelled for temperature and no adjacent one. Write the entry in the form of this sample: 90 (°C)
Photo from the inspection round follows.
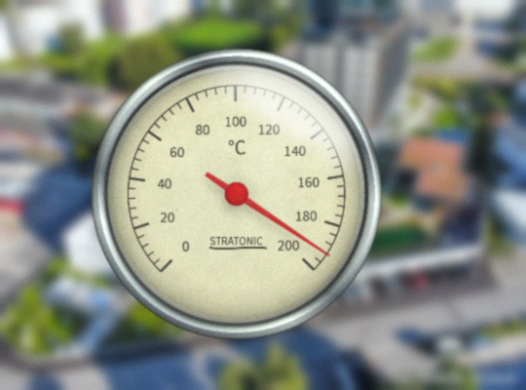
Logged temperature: 192 (°C)
